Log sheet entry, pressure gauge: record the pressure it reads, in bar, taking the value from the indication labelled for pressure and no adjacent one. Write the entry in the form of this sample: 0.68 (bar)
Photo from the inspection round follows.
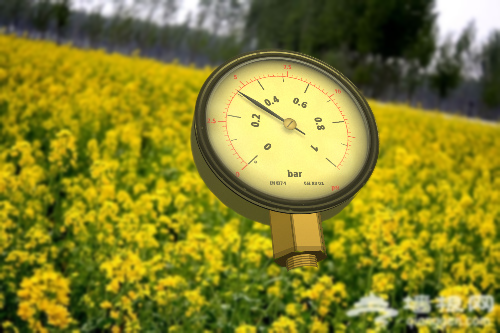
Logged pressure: 0.3 (bar)
